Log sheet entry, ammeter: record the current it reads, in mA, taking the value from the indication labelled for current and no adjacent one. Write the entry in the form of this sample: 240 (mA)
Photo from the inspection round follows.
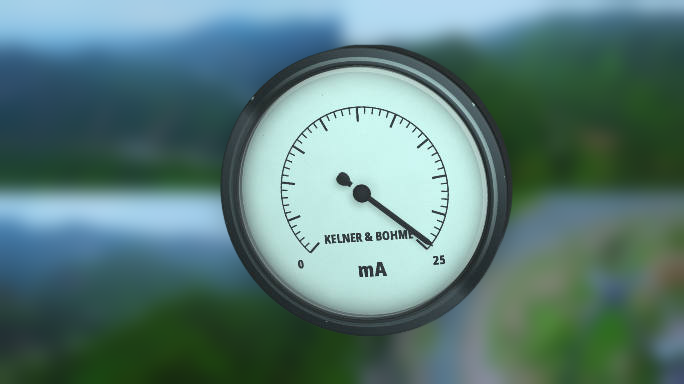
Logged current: 24.5 (mA)
